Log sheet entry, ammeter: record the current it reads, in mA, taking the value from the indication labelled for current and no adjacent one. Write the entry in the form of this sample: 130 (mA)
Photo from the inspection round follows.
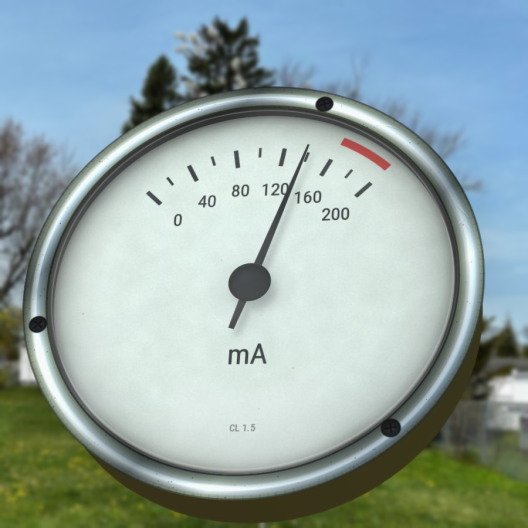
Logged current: 140 (mA)
